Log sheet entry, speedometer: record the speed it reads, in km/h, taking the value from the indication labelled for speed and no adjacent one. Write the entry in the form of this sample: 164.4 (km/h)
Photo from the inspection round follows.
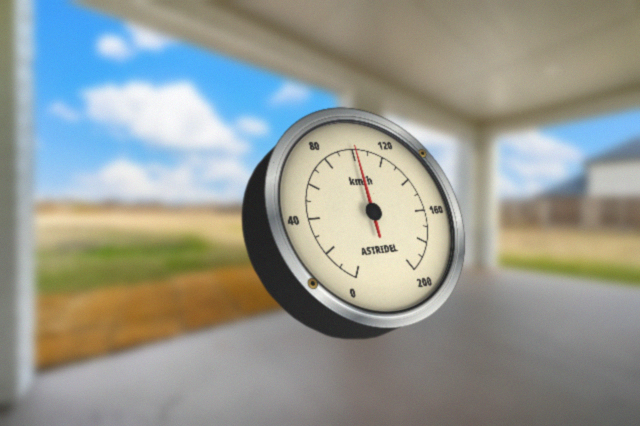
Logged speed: 100 (km/h)
